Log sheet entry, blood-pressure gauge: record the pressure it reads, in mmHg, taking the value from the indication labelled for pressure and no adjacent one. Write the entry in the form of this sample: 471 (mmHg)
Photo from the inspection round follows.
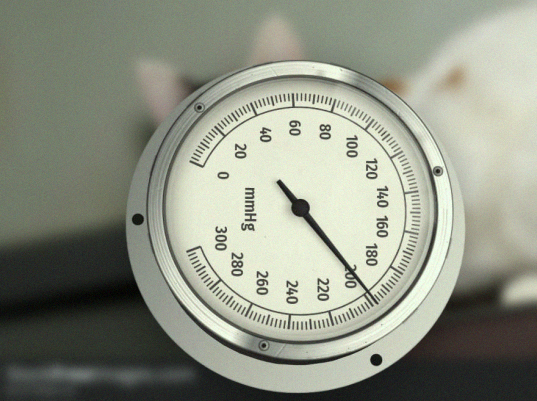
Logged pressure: 198 (mmHg)
